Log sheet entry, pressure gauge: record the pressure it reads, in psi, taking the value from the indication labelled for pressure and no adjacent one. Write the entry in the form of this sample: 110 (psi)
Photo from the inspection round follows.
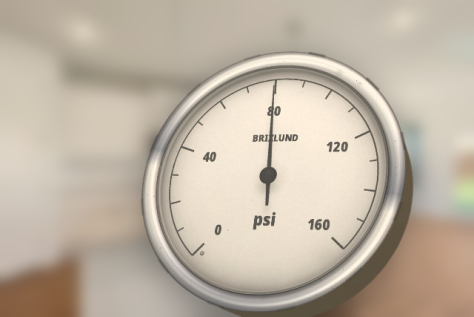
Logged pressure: 80 (psi)
